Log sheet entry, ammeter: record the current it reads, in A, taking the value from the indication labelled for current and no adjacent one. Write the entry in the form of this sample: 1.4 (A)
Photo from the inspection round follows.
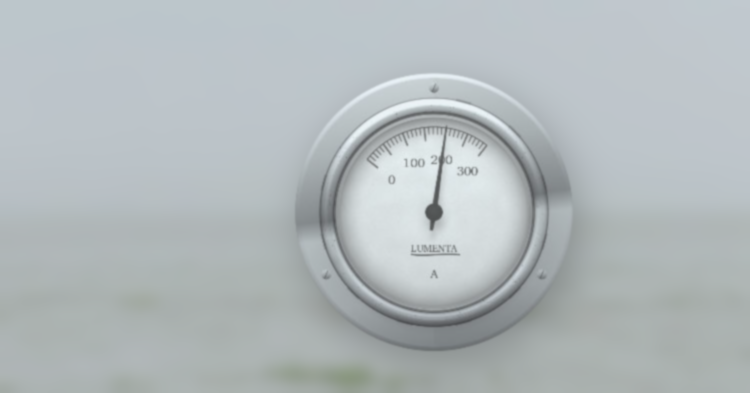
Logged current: 200 (A)
